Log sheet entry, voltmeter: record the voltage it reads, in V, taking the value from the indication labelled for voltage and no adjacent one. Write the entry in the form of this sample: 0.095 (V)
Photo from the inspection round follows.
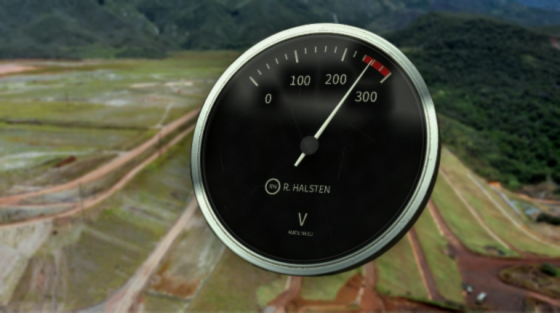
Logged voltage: 260 (V)
